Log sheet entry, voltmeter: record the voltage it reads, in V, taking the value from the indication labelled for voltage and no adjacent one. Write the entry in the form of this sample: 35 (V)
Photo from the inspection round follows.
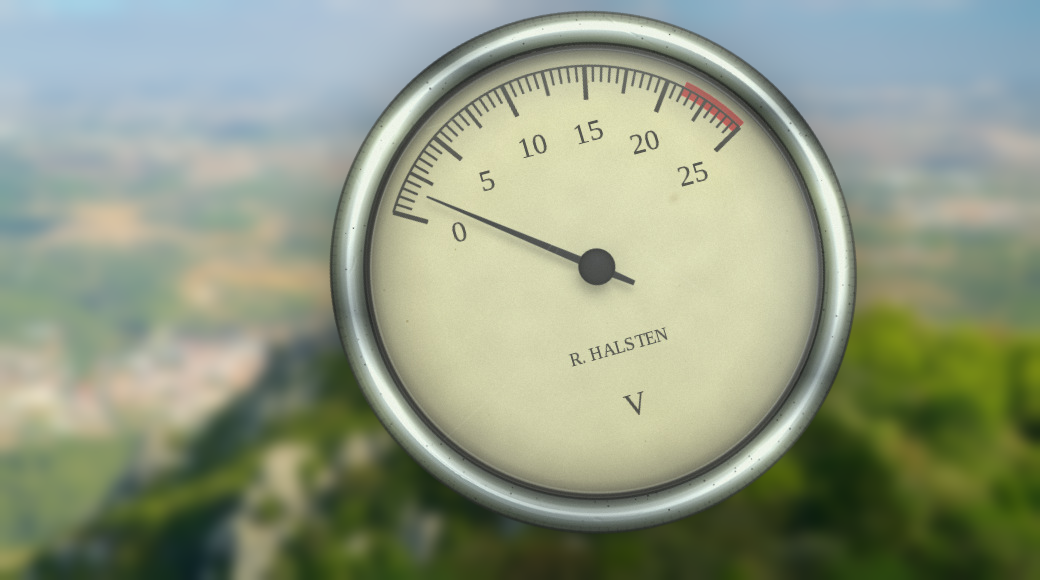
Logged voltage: 1.5 (V)
